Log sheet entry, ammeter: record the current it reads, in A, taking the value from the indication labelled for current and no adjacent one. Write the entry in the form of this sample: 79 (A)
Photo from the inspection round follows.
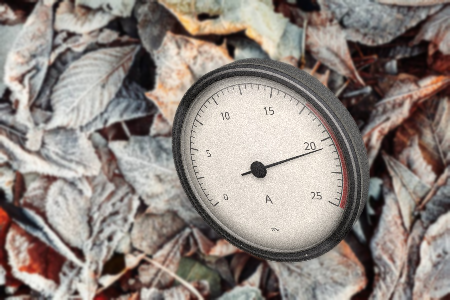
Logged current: 20.5 (A)
